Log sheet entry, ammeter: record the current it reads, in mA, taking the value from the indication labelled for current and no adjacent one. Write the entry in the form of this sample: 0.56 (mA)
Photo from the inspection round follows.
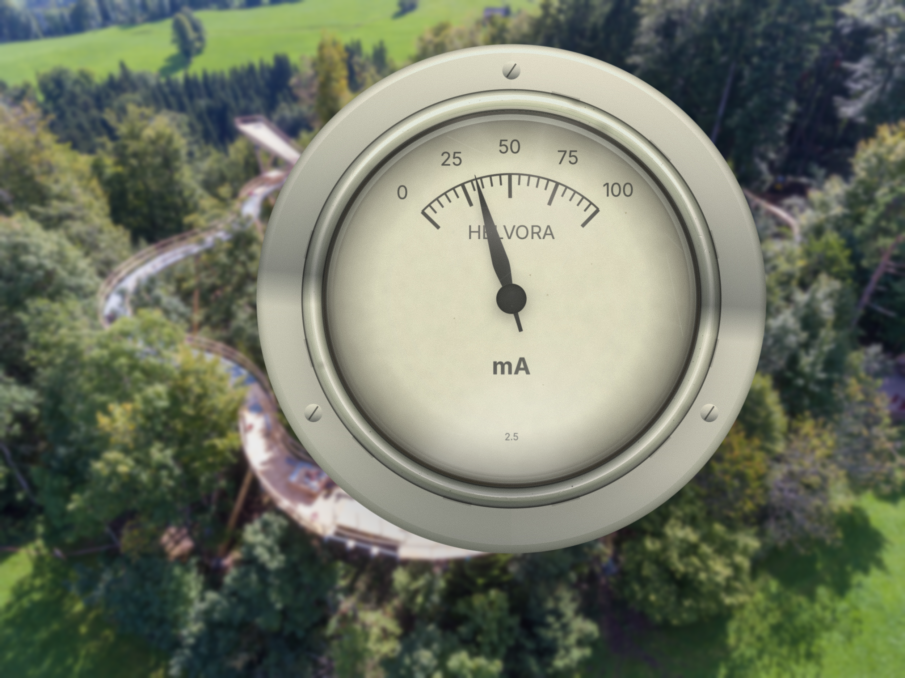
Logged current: 32.5 (mA)
